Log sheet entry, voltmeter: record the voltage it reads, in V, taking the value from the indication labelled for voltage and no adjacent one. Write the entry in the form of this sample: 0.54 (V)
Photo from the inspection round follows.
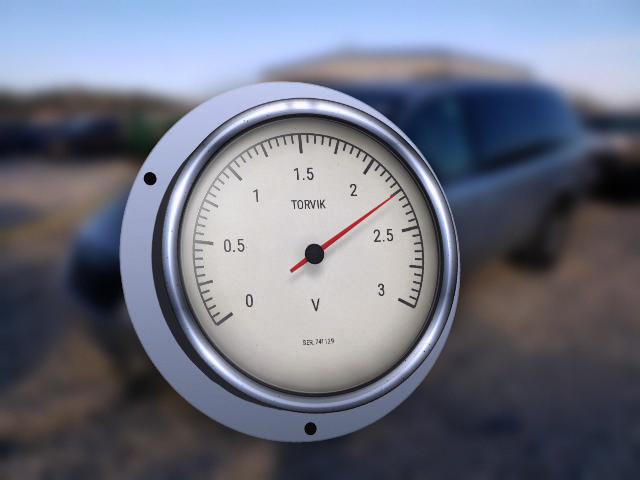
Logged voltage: 2.25 (V)
